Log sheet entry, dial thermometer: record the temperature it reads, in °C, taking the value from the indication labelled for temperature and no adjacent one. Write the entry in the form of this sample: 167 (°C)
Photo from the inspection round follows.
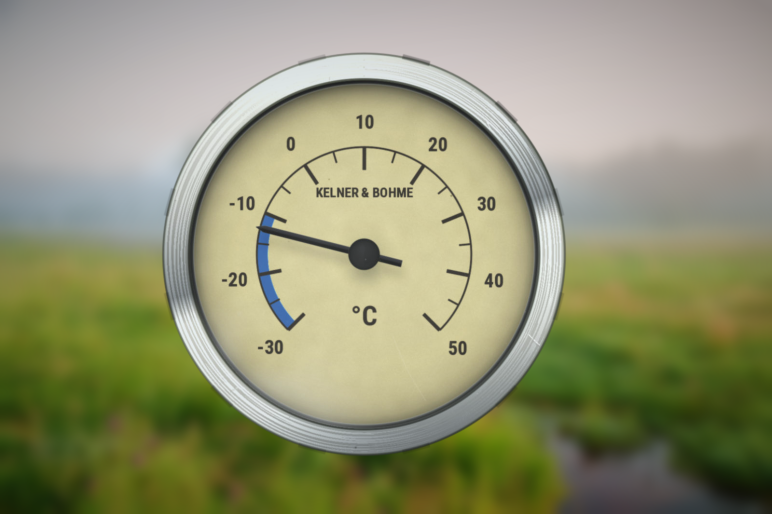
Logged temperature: -12.5 (°C)
